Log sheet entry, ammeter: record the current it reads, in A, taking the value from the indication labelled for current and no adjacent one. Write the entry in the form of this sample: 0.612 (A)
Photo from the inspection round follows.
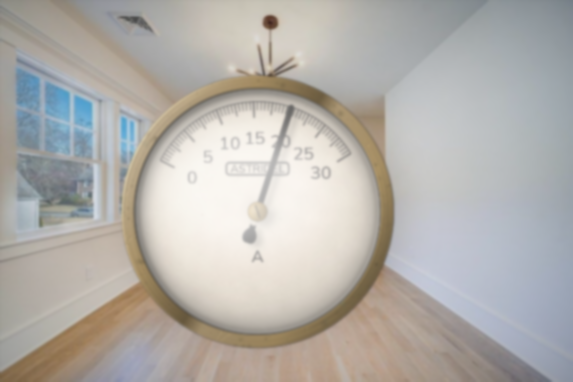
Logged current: 20 (A)
